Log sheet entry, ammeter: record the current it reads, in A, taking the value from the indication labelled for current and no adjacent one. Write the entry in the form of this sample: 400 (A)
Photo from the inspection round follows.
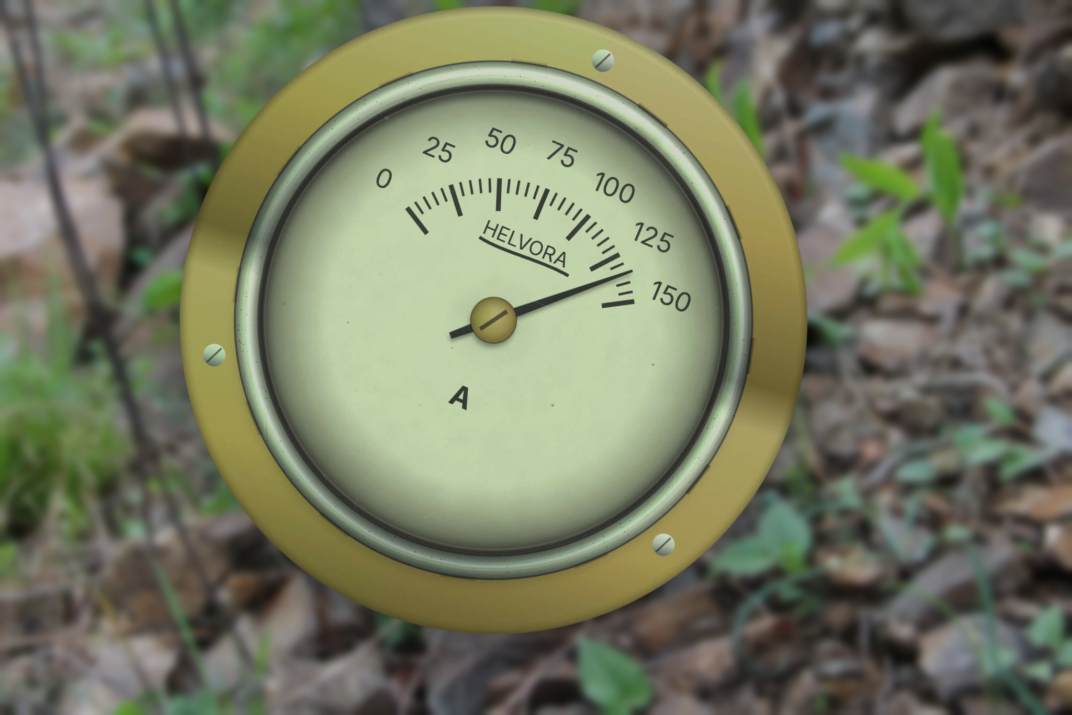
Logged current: 135 (A)
